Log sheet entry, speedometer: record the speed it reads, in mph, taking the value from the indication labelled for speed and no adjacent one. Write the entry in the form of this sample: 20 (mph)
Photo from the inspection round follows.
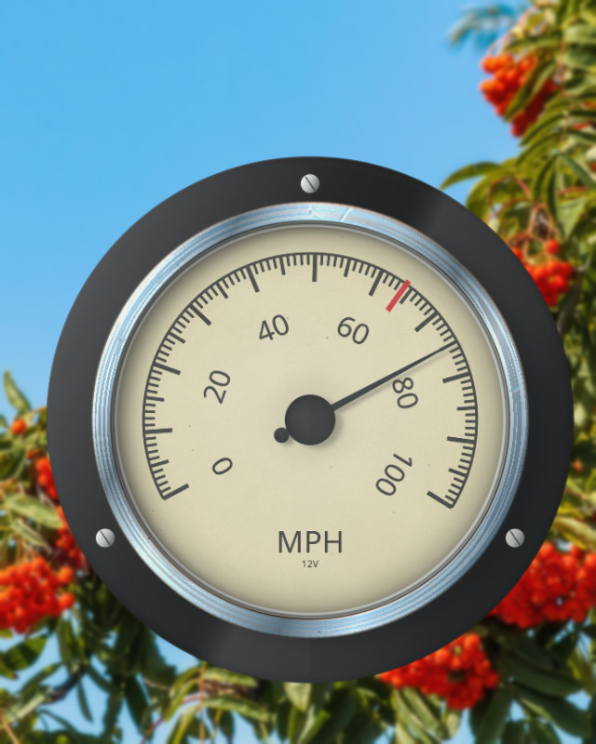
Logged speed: 75 (mph)
